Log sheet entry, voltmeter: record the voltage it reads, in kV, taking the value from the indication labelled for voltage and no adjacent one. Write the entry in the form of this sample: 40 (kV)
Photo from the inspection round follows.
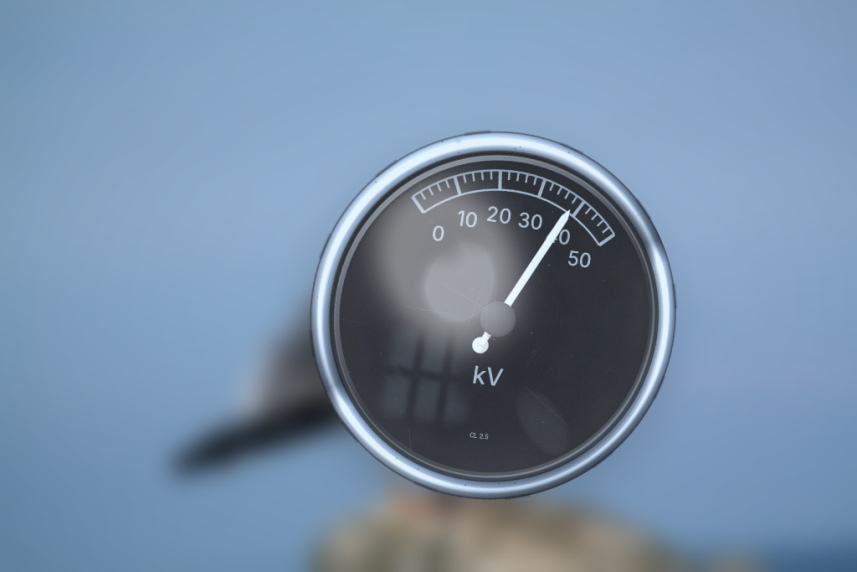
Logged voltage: 38 (kV)
